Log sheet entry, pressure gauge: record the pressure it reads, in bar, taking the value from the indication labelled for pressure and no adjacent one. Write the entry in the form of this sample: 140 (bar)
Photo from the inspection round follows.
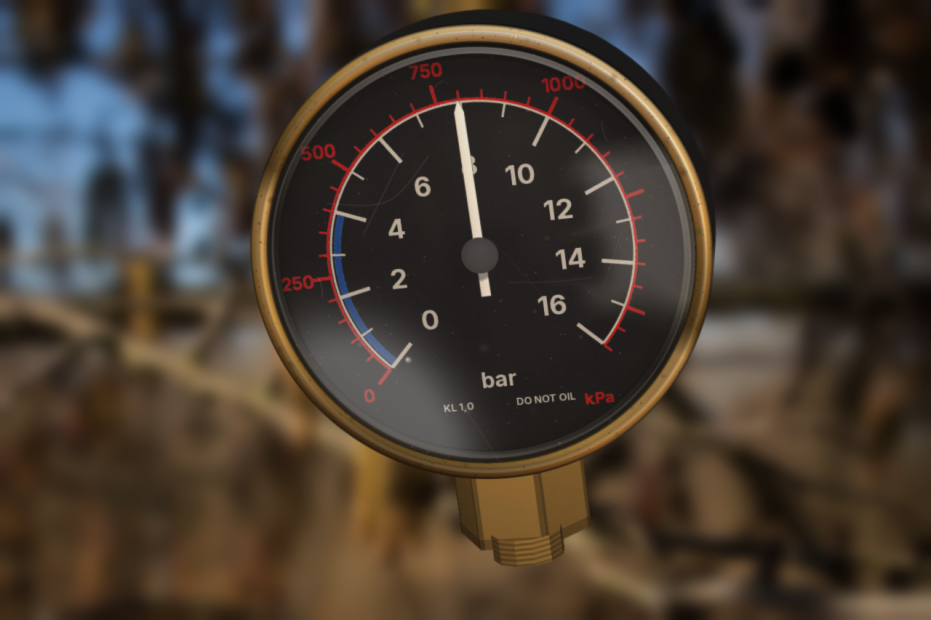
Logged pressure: 8 (bar)
